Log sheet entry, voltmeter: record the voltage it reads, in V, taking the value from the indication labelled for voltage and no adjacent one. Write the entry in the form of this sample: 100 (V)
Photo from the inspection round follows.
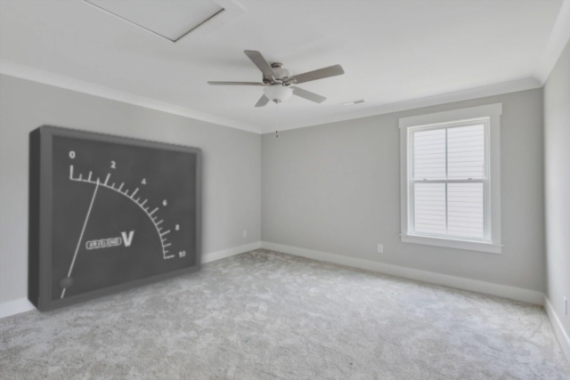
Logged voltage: 1.5 (V)
